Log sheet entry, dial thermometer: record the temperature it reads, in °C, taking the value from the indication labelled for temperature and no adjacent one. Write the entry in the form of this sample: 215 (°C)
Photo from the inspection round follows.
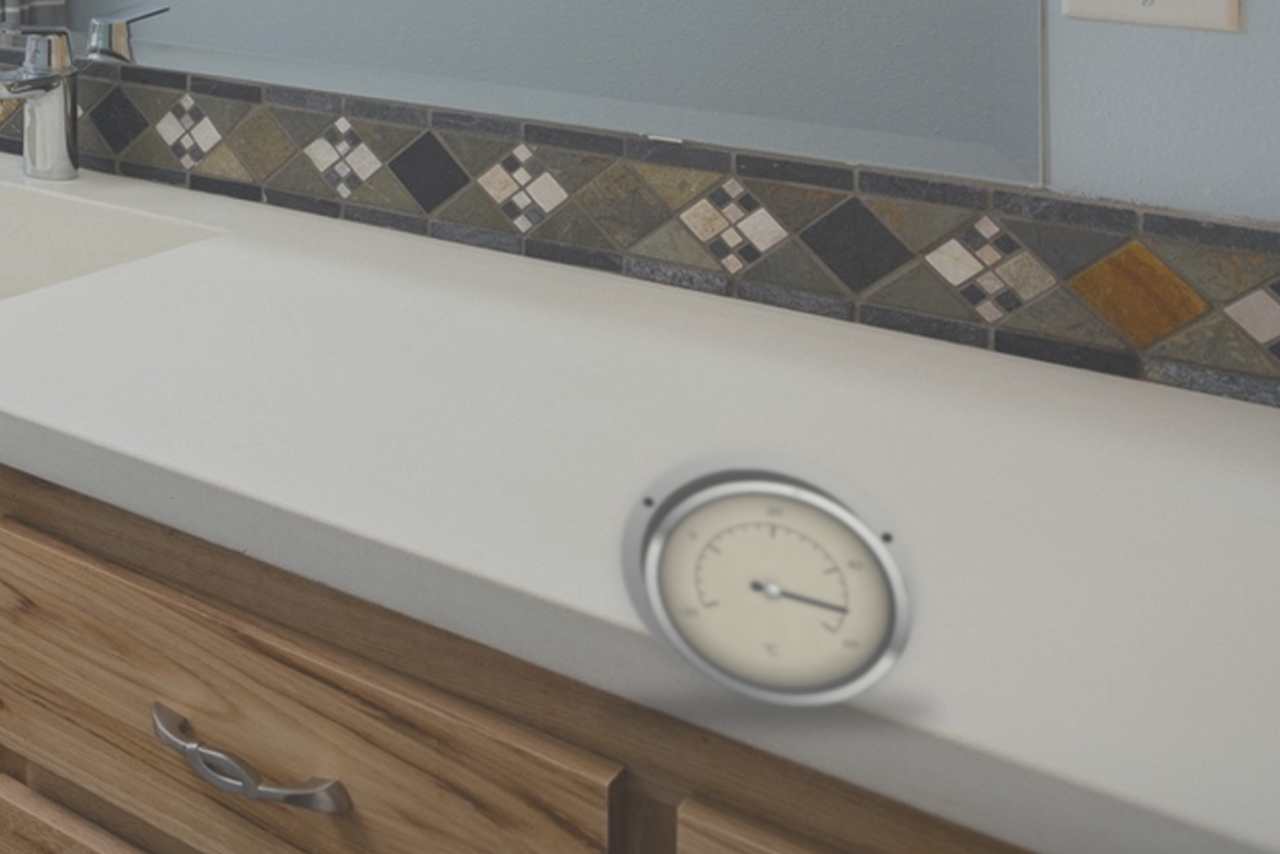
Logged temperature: 52 (°C)
